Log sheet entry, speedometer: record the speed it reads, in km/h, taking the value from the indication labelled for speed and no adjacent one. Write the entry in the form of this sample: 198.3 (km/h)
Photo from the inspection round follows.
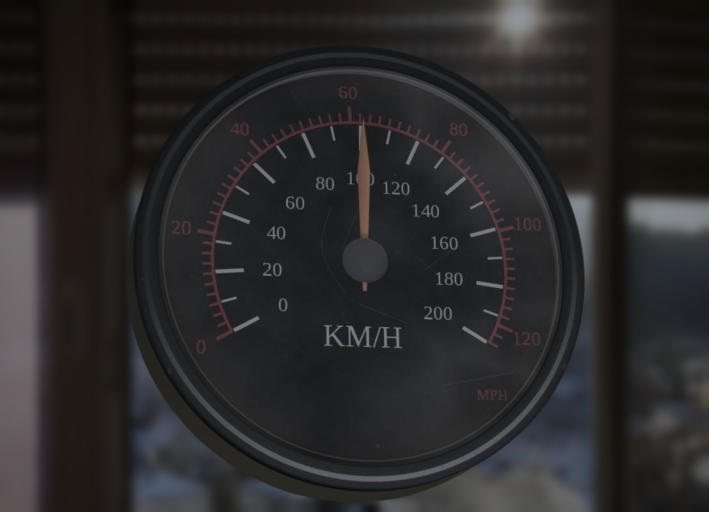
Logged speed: 100 (km/h)
